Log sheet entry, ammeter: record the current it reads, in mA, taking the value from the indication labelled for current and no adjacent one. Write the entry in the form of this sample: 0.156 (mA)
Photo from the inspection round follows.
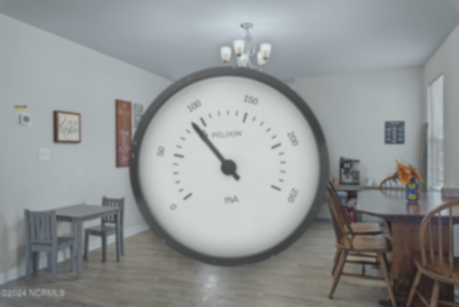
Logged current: 90 (mA)
